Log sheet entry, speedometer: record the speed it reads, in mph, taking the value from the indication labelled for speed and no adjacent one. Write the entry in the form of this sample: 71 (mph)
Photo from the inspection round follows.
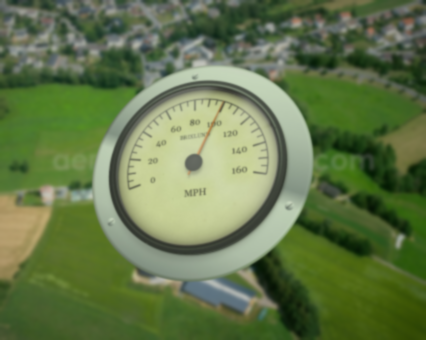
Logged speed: 100 (mph)
